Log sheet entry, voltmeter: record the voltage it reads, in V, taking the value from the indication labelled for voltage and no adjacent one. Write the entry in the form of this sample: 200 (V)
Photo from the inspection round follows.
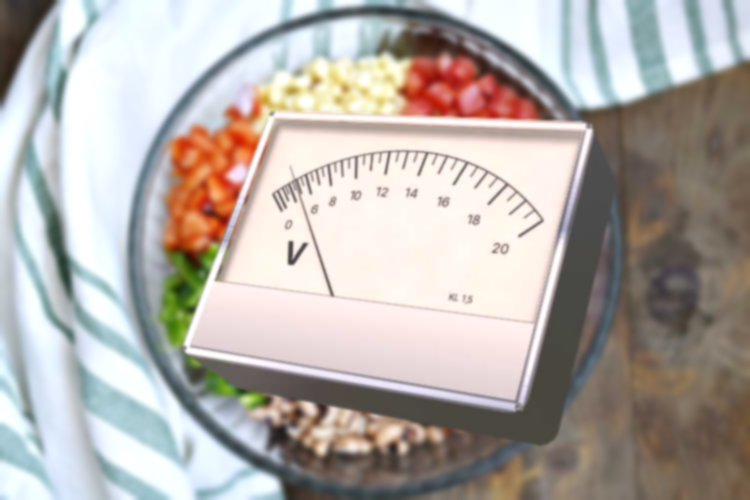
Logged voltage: 5 (V)
